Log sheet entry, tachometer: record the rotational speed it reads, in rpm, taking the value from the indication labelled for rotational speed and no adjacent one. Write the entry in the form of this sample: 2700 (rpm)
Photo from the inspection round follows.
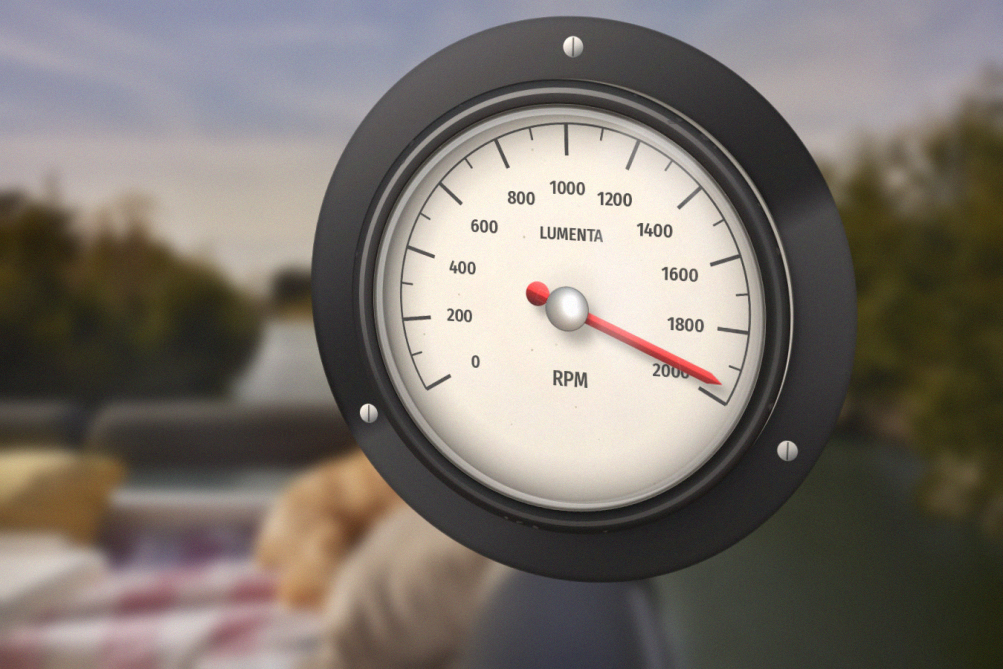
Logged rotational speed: 1950 (rpm)
